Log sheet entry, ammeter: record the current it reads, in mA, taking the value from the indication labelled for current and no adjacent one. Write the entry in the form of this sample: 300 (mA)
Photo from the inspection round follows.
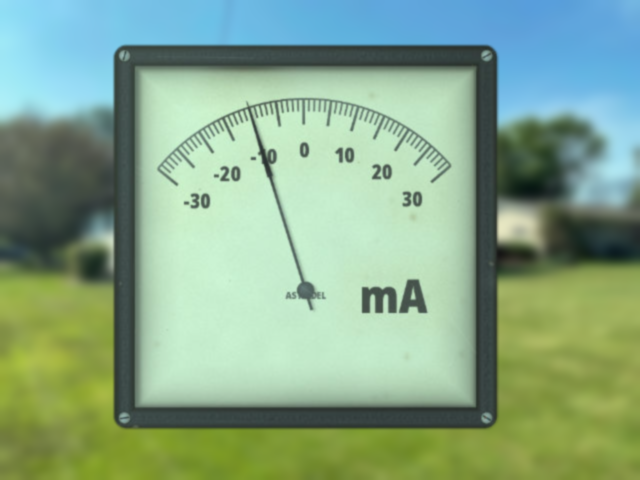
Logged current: -10 (mA)
